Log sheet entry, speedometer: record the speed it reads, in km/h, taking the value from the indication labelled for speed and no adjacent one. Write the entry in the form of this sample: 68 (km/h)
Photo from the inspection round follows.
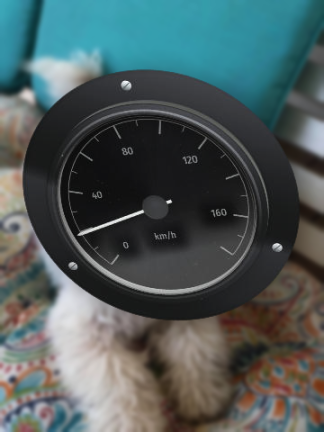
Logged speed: 20 (km/h)
